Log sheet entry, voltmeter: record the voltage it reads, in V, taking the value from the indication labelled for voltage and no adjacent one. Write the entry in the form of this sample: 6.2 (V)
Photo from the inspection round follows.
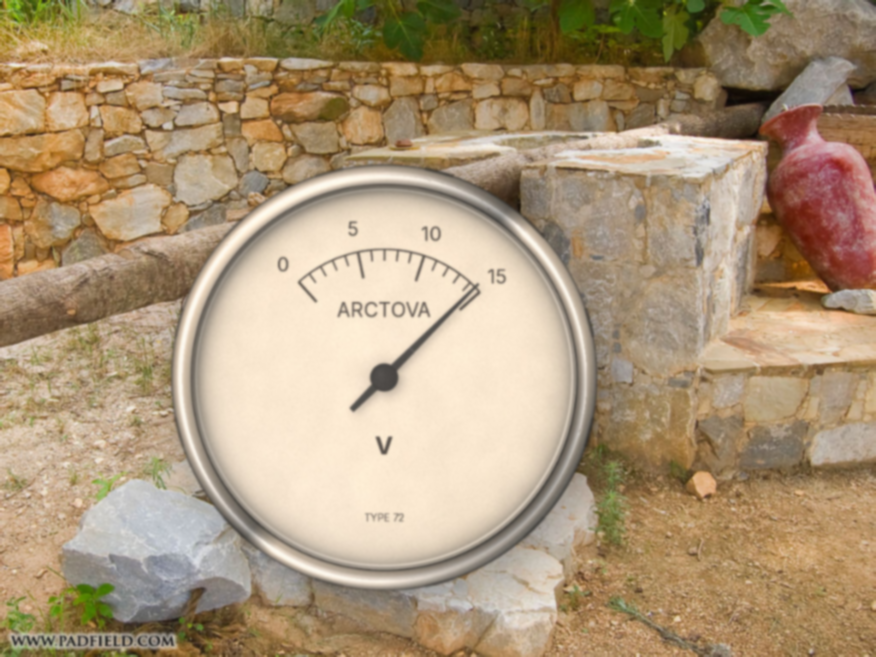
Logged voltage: 14.5 (V)
